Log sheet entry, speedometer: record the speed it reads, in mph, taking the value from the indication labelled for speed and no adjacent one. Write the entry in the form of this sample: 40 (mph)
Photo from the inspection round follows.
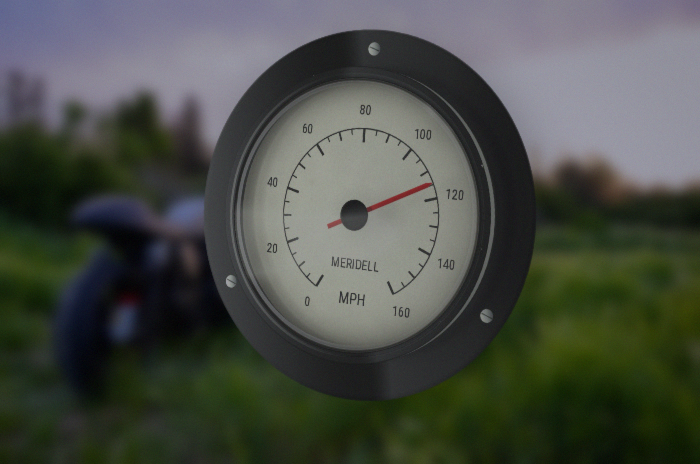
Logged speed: 115 (mph)
